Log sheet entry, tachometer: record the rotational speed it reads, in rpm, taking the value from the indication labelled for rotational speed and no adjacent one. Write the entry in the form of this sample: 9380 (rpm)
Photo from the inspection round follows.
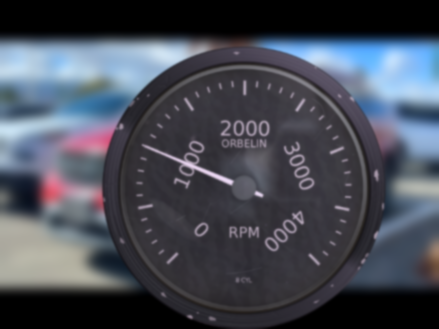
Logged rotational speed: 1000 (rpm)
